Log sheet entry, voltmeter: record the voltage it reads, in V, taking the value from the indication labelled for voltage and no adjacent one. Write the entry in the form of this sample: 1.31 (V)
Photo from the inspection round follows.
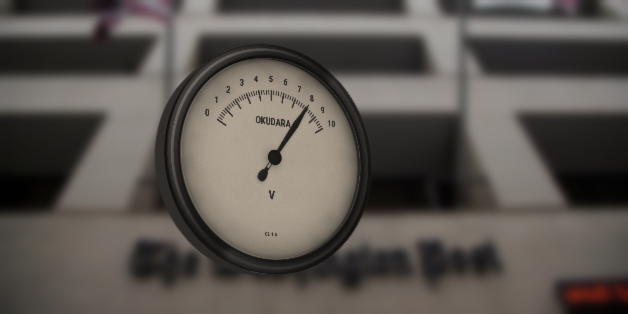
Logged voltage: 8 (V)
